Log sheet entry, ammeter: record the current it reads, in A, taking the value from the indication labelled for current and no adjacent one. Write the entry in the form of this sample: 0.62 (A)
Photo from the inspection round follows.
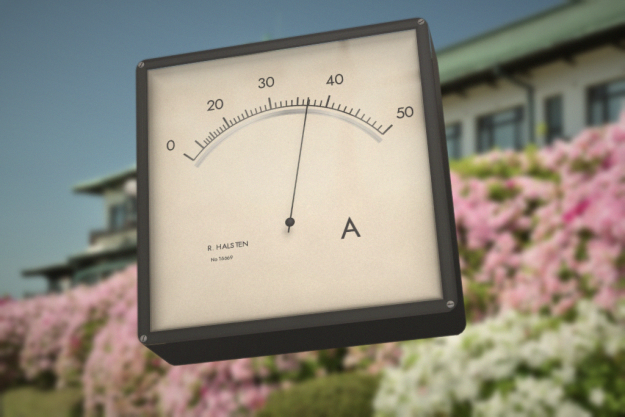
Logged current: 37 (A)
